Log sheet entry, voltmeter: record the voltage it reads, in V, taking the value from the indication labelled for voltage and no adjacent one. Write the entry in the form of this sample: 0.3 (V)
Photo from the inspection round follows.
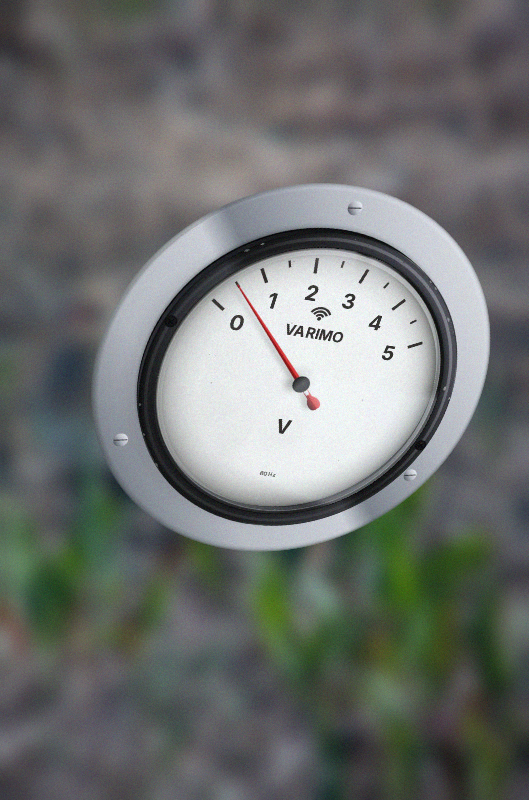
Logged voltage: 0.5 (V)
